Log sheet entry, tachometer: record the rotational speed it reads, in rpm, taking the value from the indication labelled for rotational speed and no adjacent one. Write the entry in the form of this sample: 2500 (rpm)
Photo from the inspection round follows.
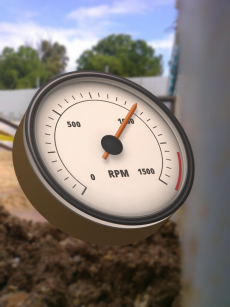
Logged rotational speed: 1000 (rpm)
